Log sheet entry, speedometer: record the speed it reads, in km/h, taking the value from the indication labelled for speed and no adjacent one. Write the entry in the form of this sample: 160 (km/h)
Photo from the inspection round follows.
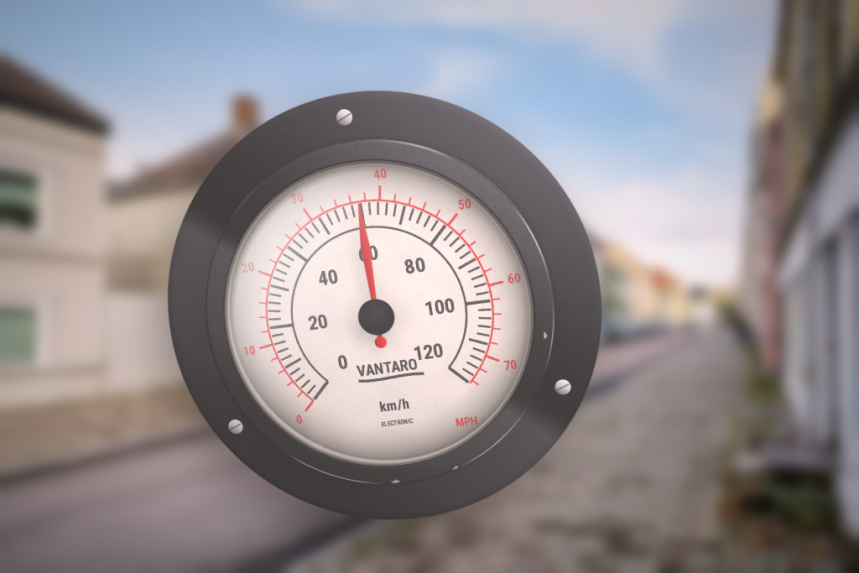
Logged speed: 60 (km/h)
